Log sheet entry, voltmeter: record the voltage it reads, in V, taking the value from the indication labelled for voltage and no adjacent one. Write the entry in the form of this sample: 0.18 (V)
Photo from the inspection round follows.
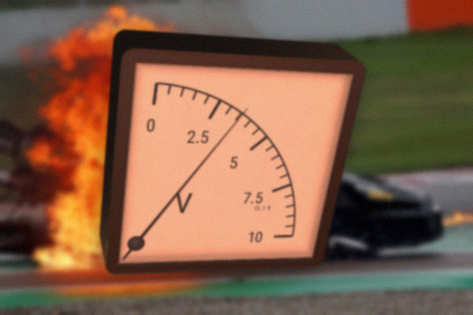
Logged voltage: 3.5 (V)
